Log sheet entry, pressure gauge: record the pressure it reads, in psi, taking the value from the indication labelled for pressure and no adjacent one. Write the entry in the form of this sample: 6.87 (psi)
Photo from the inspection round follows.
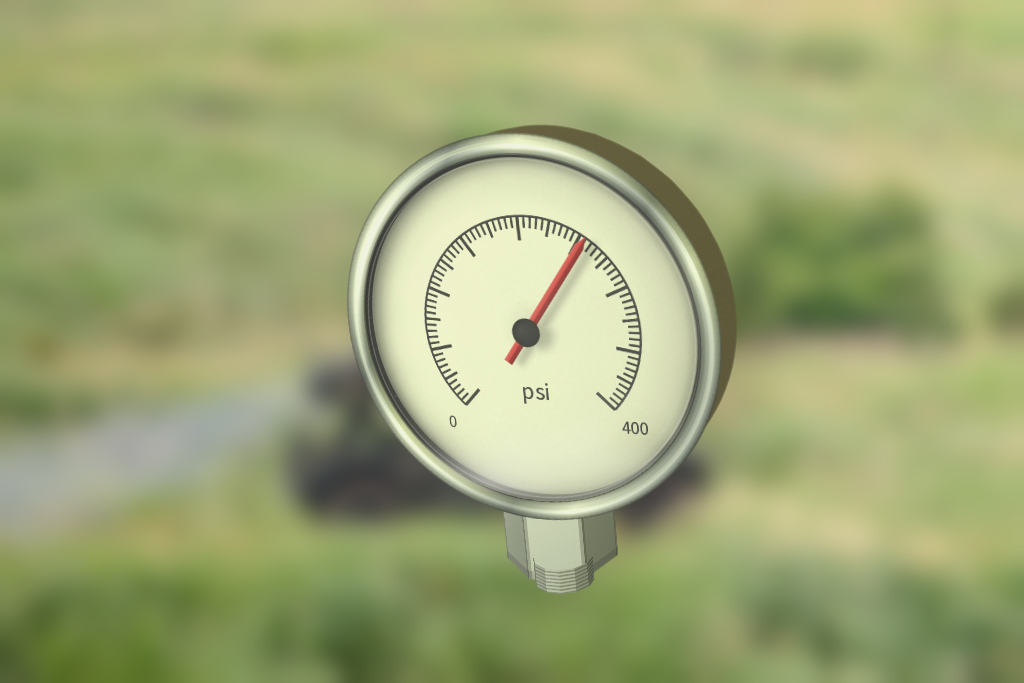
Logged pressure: 255 (psi)
